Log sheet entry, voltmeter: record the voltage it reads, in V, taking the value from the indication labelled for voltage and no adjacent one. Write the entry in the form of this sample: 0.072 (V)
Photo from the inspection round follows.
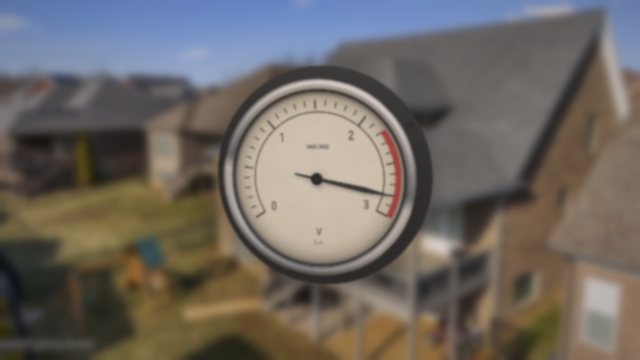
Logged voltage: 2.8 (V)
